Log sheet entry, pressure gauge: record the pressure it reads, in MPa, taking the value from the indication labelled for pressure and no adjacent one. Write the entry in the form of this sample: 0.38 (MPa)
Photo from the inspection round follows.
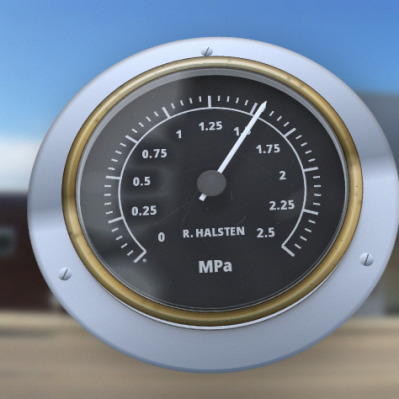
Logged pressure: 1.55 (MPa)
